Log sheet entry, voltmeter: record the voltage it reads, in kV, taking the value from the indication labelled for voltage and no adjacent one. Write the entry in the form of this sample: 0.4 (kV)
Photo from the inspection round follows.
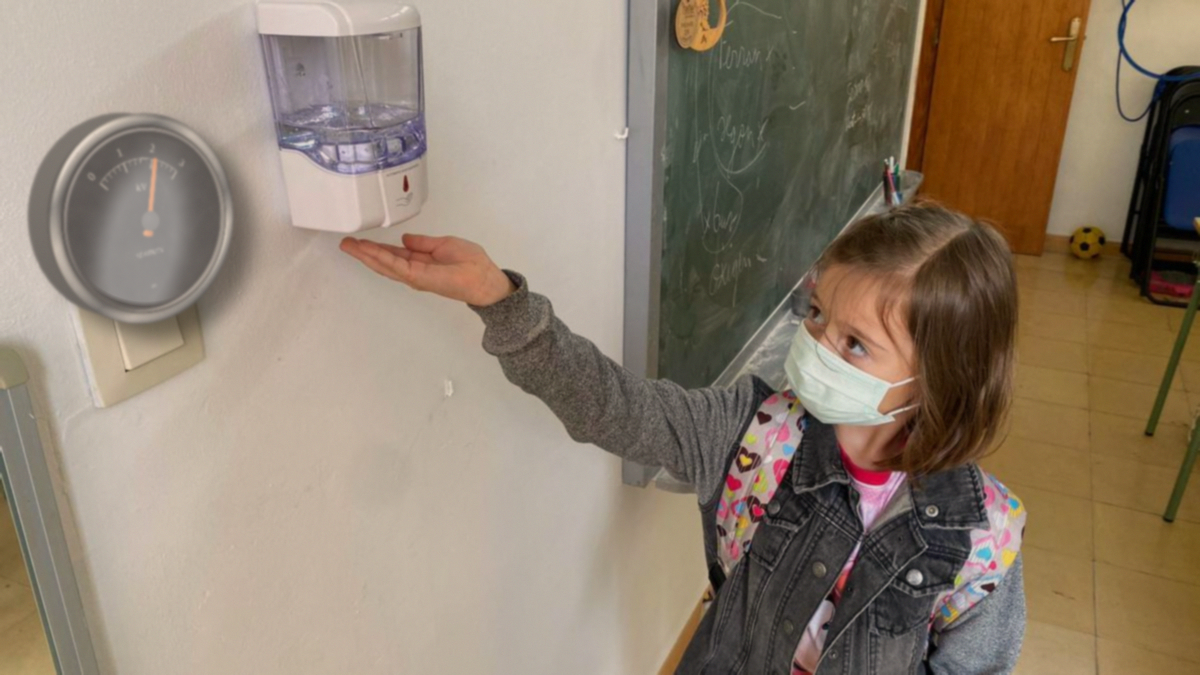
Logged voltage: 2 (kV)
